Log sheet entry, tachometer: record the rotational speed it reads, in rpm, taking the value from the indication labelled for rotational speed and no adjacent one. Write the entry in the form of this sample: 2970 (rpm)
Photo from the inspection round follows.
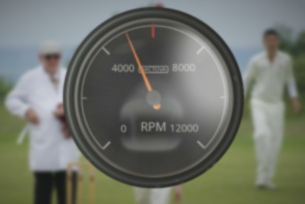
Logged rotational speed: 5000 (rpm)
